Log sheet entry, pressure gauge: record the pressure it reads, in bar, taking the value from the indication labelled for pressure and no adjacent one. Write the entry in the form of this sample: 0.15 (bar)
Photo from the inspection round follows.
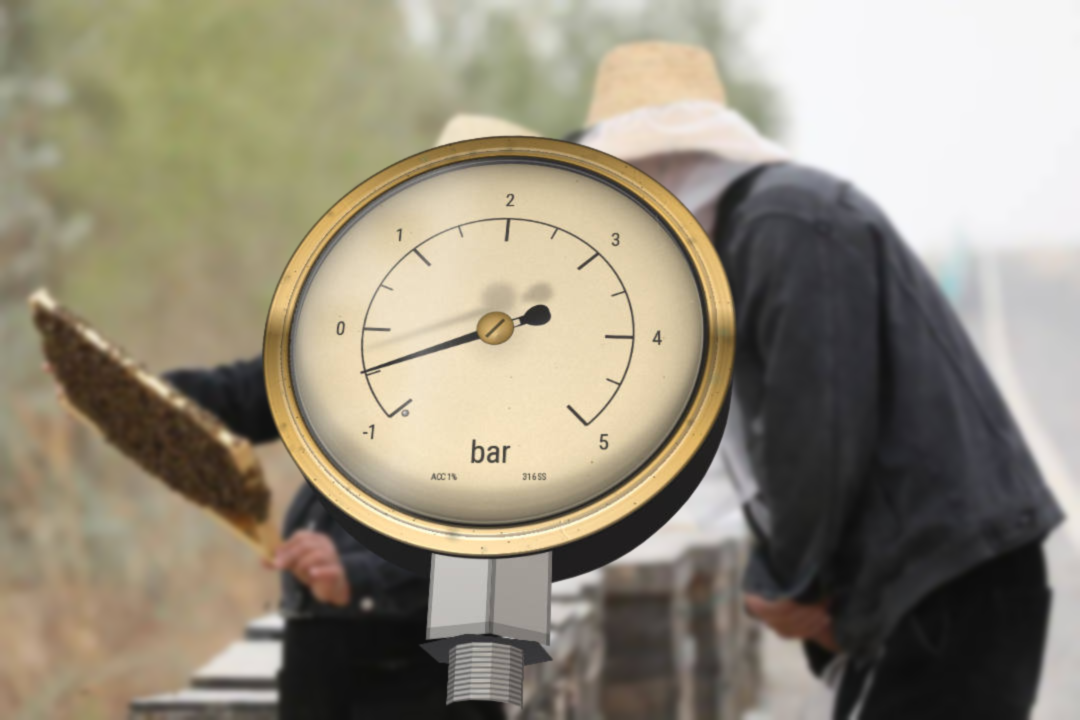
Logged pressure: -0.5 (bar)
